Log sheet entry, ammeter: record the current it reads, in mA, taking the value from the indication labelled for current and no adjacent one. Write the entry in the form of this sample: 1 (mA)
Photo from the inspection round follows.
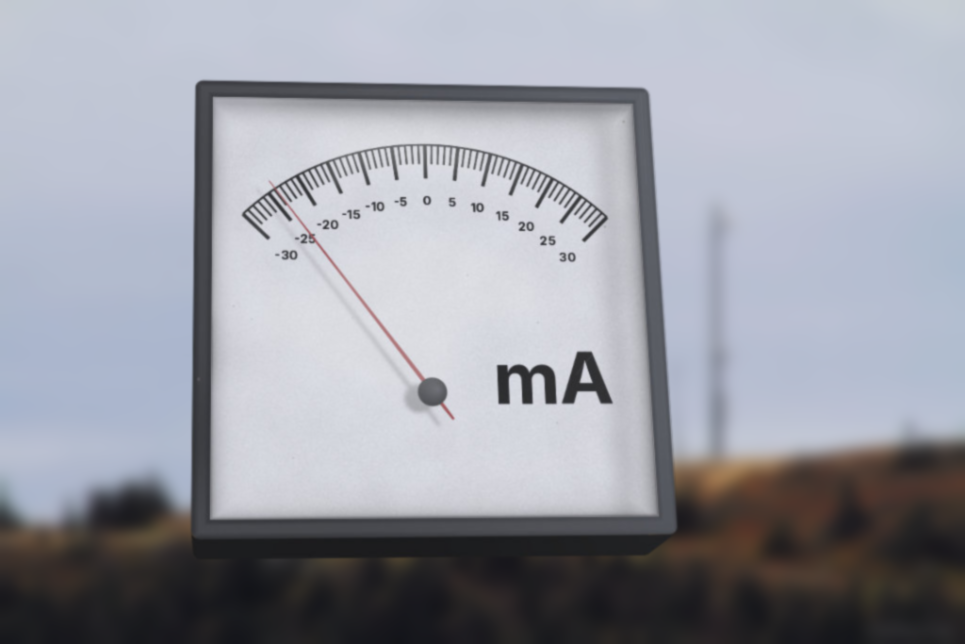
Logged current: -24 (mA)
